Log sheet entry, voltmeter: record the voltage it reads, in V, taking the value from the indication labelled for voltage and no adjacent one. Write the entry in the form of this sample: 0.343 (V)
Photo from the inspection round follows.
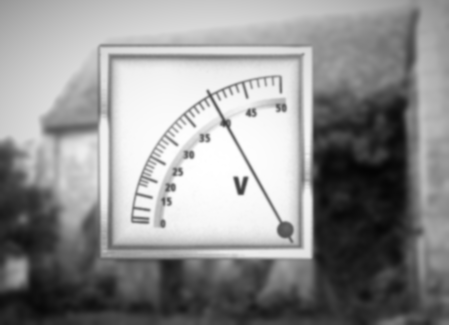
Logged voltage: 40 (V)
